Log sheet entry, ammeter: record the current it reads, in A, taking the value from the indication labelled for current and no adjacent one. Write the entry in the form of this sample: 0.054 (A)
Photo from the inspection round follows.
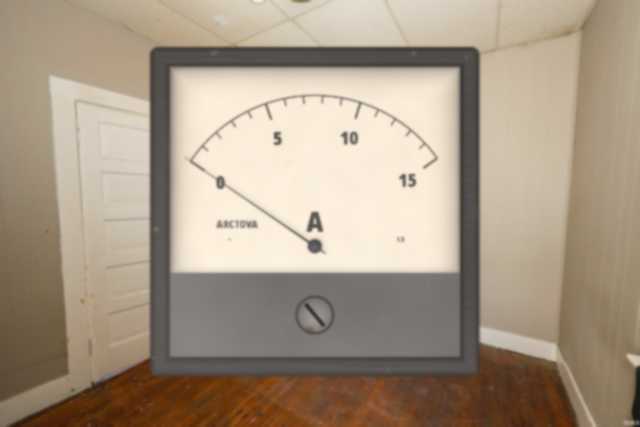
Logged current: 0 (A)
